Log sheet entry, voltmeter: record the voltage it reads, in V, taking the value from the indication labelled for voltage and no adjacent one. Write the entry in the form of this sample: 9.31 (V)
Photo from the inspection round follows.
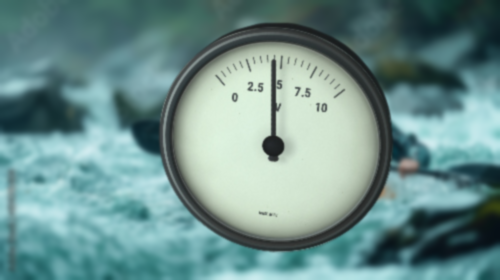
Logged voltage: 4.5 (V)
